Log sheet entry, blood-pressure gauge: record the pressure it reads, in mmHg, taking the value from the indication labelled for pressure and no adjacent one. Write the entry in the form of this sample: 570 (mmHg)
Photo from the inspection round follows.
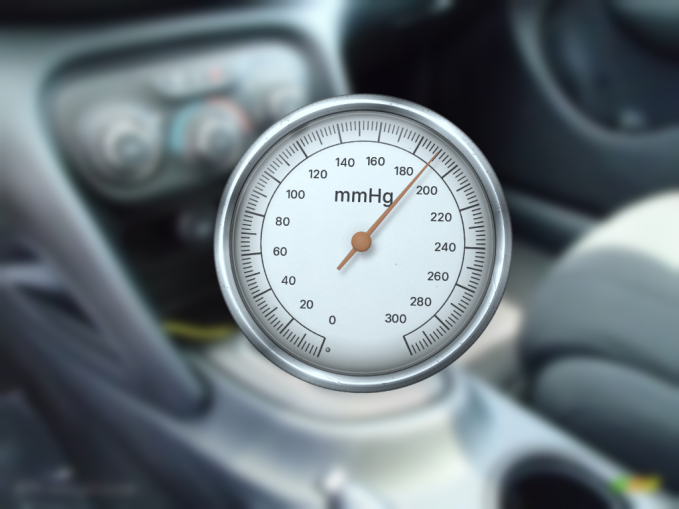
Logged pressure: 190 (mmHg)
